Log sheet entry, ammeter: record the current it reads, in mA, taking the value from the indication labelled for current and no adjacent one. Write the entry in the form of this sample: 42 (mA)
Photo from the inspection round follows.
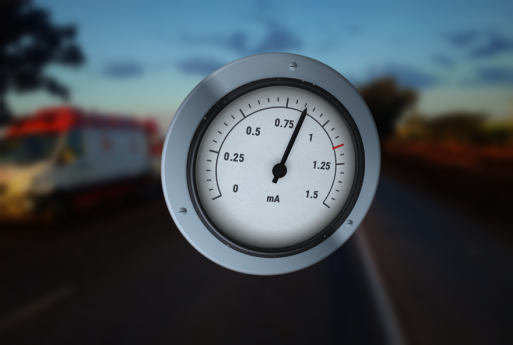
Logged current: 0.85 (mA)
